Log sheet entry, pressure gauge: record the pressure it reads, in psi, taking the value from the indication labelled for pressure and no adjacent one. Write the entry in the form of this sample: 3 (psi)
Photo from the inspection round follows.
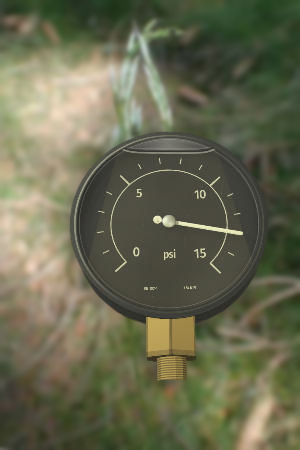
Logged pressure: 13 (psi)
